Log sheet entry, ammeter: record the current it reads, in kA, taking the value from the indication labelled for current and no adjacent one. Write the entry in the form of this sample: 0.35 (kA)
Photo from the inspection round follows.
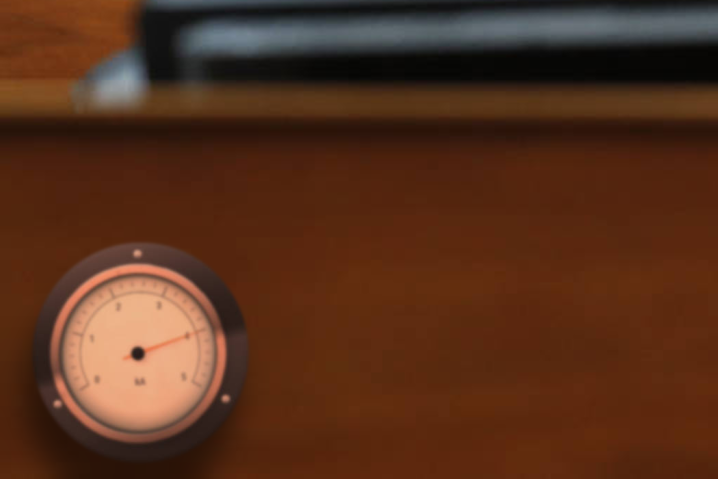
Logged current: 4 (kA)
